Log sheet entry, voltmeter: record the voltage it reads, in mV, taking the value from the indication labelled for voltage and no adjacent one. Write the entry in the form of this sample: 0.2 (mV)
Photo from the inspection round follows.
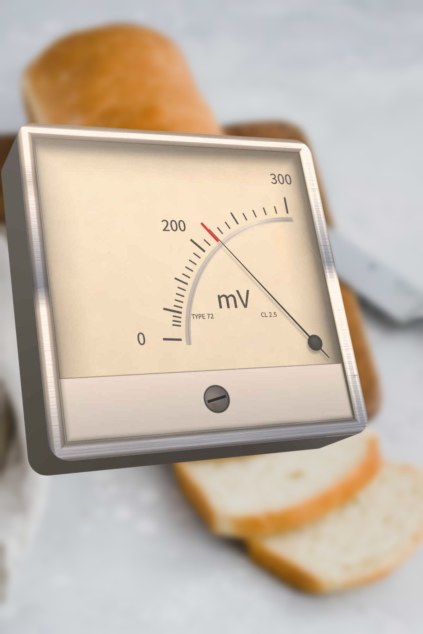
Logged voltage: 220 (mV)
